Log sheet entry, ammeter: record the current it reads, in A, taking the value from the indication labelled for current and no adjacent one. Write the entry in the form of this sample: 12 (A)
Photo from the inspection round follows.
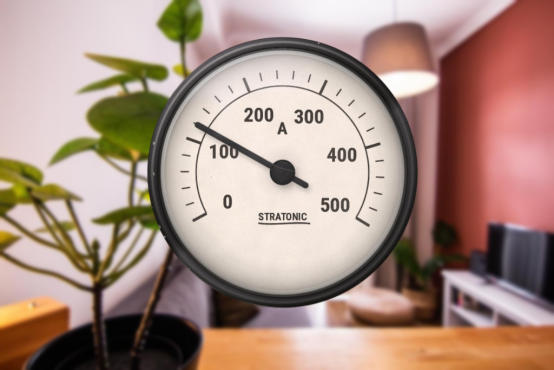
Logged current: 120 (A)
